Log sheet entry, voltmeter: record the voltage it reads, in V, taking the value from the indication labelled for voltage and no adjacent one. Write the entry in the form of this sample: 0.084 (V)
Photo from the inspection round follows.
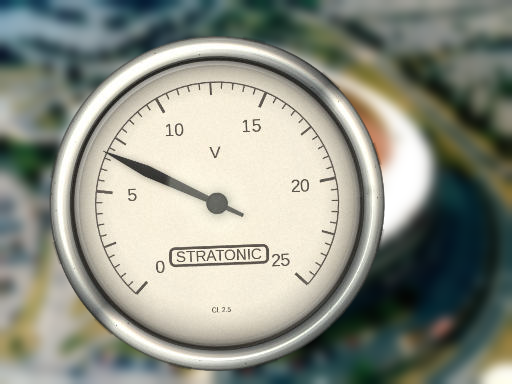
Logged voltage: 6.75 (V)
